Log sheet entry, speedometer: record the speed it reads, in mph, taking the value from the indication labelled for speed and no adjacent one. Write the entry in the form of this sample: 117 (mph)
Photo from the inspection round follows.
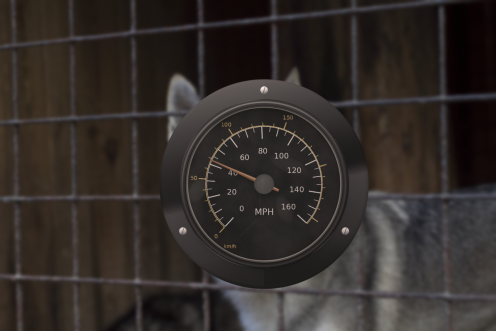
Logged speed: 42.5 (mph)
